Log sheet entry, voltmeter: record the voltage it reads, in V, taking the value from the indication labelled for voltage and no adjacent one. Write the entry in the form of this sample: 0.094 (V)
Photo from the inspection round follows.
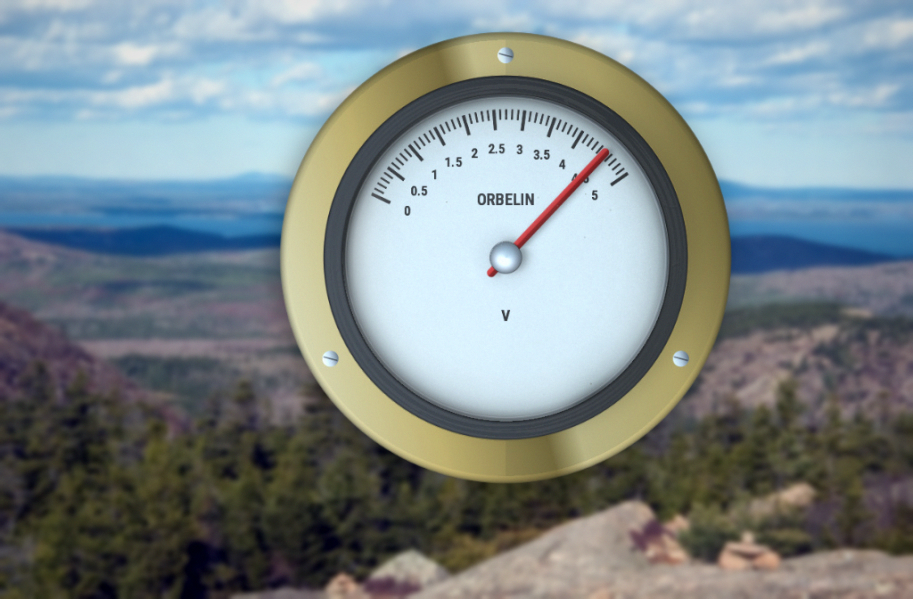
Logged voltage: 4.5 (V)
